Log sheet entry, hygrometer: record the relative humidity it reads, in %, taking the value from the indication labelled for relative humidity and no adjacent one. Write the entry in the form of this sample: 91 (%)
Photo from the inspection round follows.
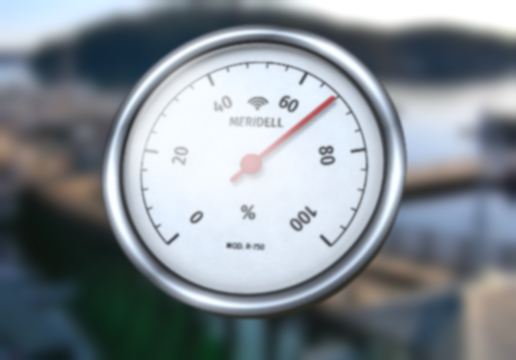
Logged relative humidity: 68 (%)
